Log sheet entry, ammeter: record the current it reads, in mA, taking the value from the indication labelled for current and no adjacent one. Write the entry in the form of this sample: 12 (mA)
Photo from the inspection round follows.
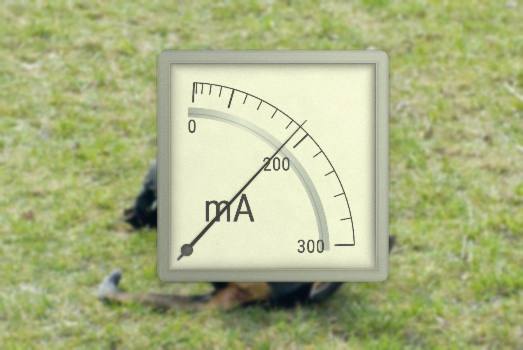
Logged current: 190 (mA)
